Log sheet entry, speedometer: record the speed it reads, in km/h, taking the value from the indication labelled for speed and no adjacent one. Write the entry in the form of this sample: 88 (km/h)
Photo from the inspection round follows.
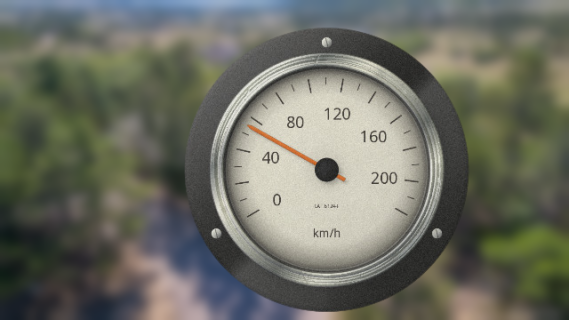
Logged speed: 55 (km/h)
